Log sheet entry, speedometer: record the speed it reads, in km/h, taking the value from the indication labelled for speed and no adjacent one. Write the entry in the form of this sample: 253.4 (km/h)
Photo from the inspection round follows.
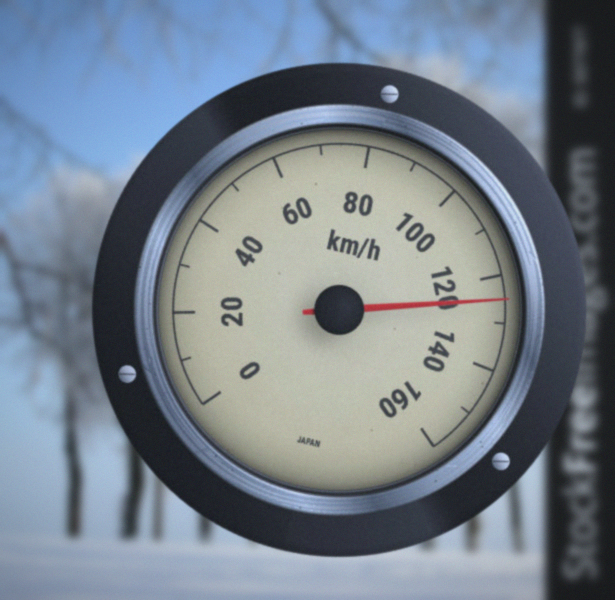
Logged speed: 125 (km/h)
